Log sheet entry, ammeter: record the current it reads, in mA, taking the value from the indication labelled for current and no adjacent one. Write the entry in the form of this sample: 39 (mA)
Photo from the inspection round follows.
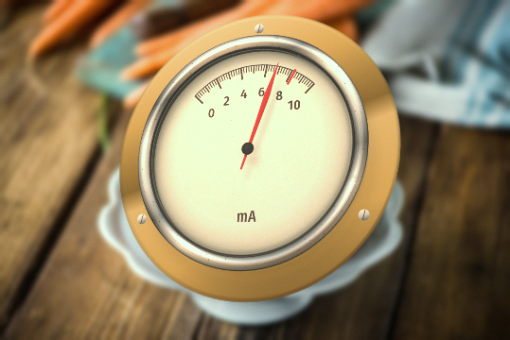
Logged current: 7 (mA)
